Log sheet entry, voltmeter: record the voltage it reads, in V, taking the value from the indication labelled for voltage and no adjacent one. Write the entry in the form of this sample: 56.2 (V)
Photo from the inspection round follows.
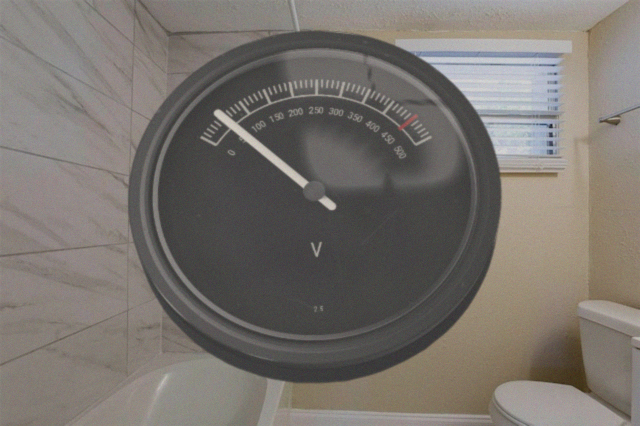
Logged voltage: 50 (V)
